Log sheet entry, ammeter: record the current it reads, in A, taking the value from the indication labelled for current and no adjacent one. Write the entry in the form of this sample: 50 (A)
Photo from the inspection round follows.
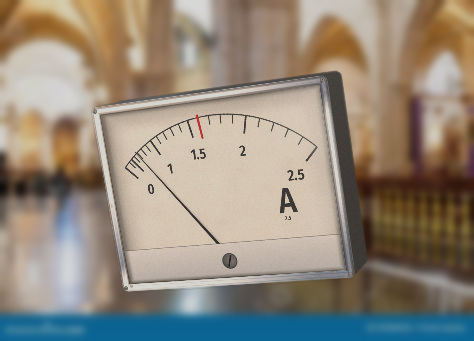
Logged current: 0.7 (A)
